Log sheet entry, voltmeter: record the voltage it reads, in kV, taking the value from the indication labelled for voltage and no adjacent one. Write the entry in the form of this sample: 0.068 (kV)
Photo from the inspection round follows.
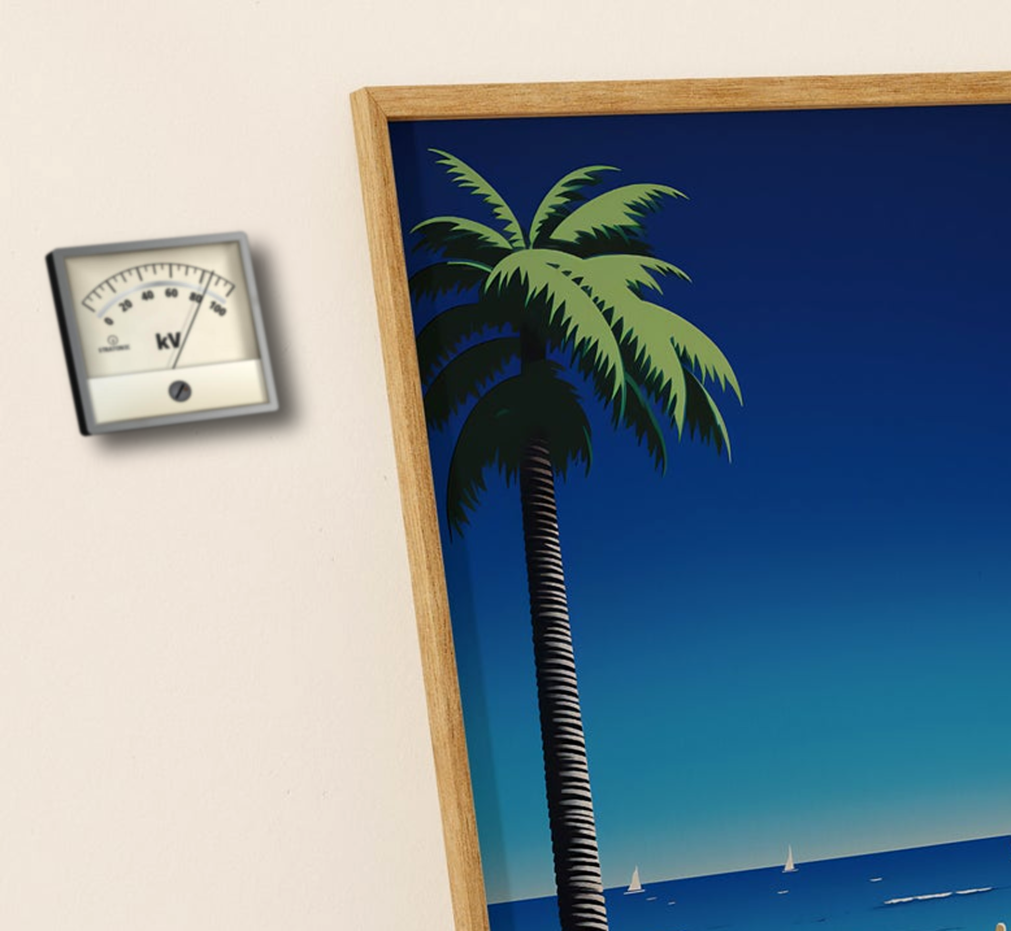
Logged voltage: 85 (kV)
